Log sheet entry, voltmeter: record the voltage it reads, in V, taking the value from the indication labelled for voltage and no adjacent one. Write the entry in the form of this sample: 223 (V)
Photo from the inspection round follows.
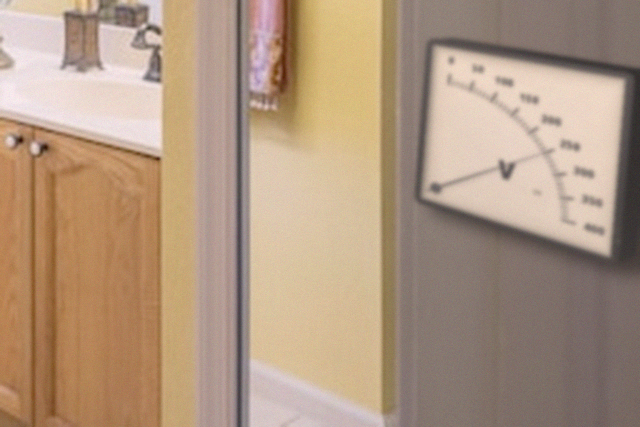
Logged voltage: 250 (V)
